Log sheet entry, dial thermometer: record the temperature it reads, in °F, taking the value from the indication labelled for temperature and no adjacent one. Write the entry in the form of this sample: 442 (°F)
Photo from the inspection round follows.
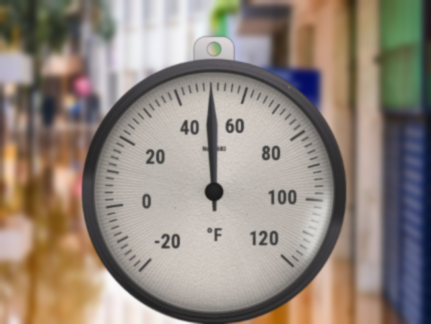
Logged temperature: 50 (°F)
